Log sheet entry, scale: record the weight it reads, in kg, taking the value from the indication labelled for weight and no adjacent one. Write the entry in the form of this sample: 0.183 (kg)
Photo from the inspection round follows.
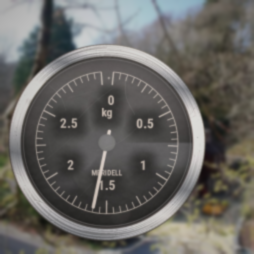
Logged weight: 1.6 (kg)
